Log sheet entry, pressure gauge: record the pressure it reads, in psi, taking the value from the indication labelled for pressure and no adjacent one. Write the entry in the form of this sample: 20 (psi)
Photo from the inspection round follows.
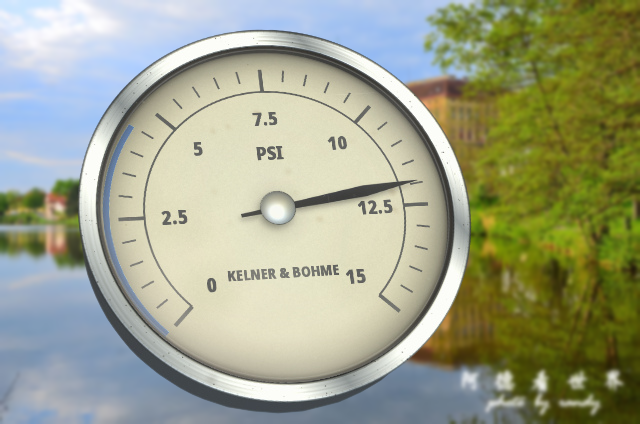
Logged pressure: 12 (psi)
